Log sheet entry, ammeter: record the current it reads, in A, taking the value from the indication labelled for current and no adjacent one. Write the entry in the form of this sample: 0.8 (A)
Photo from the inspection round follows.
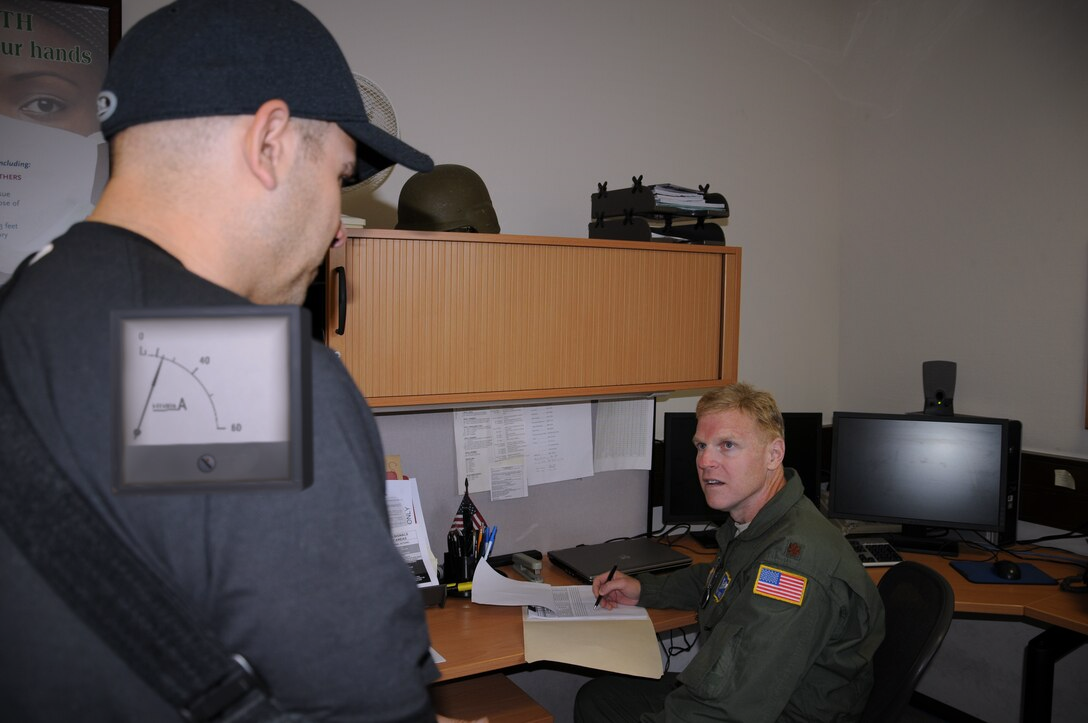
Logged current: 25 (A)
